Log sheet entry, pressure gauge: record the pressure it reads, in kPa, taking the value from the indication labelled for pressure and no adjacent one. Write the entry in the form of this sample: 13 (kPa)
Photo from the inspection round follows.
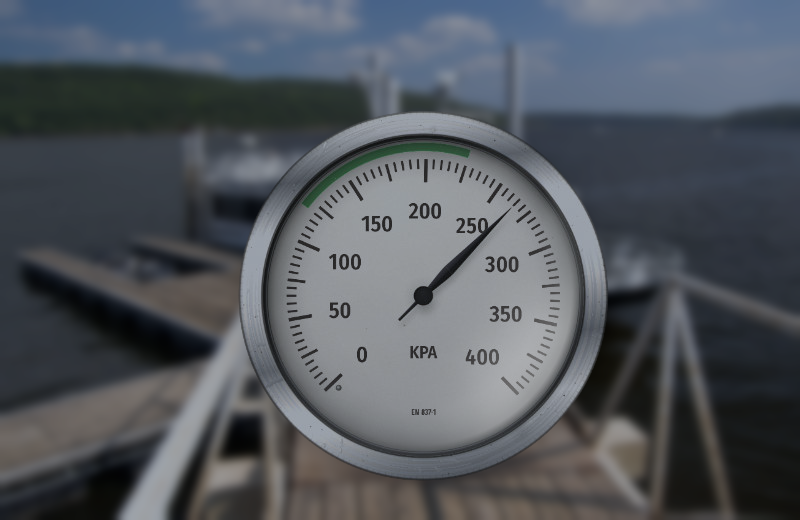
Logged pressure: 265 (kPa)
